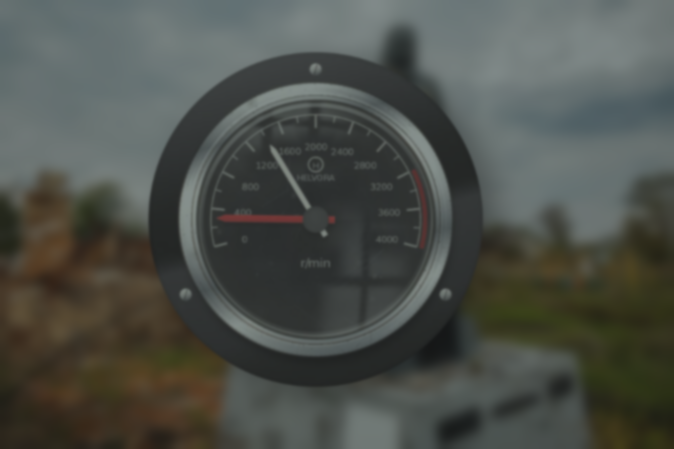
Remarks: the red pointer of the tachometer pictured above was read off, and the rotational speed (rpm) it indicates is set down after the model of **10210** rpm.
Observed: **300** rpm
